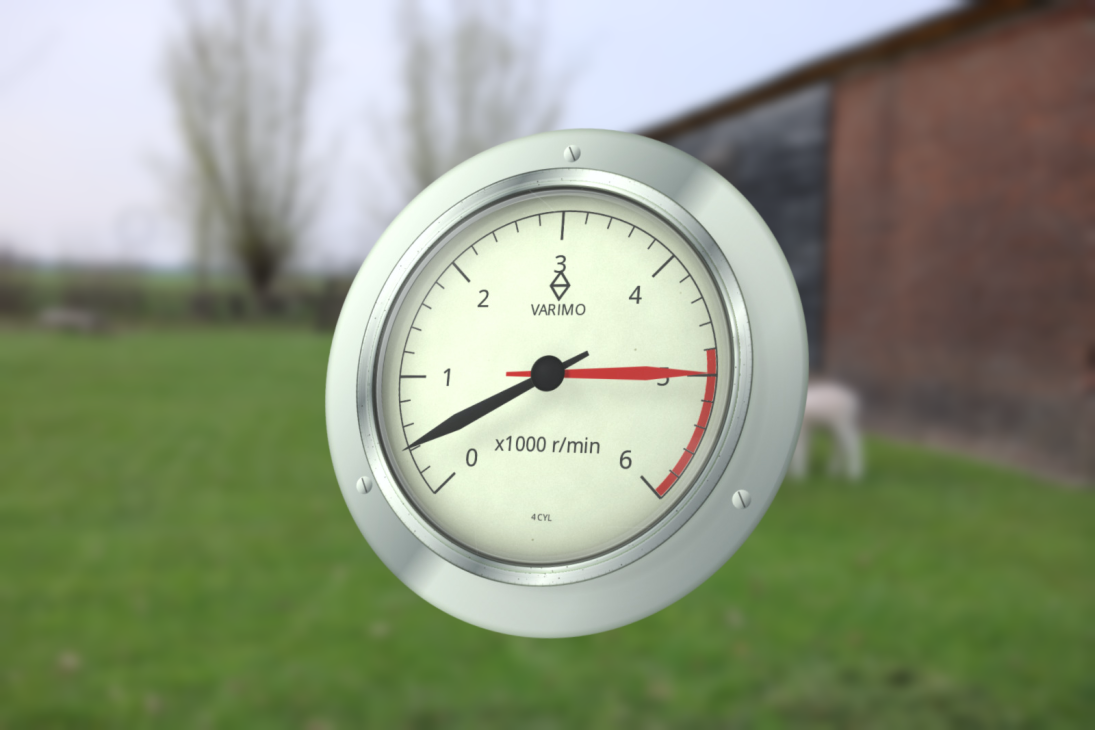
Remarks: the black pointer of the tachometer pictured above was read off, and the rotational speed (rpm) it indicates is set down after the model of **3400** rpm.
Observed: **400** rpm
